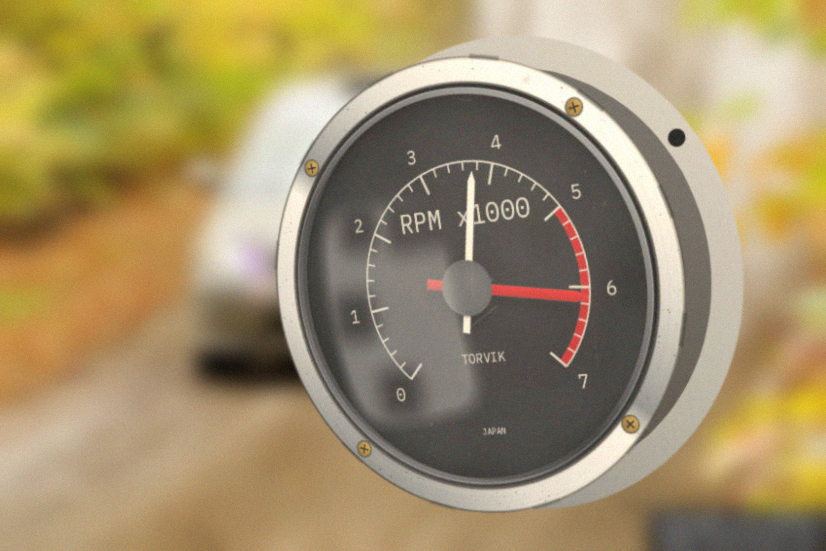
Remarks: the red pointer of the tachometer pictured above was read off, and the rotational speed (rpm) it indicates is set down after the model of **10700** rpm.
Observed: **6100** rpm
